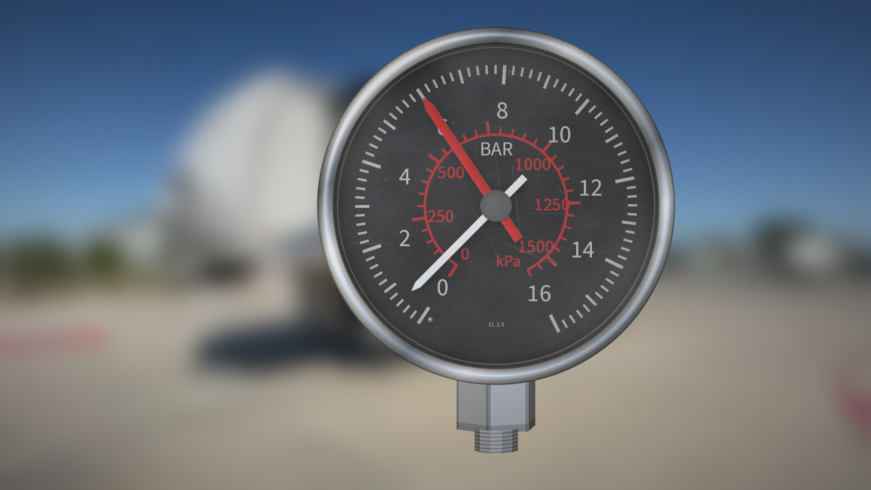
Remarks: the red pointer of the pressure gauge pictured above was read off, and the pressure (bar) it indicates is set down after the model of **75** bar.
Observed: **6** bar
